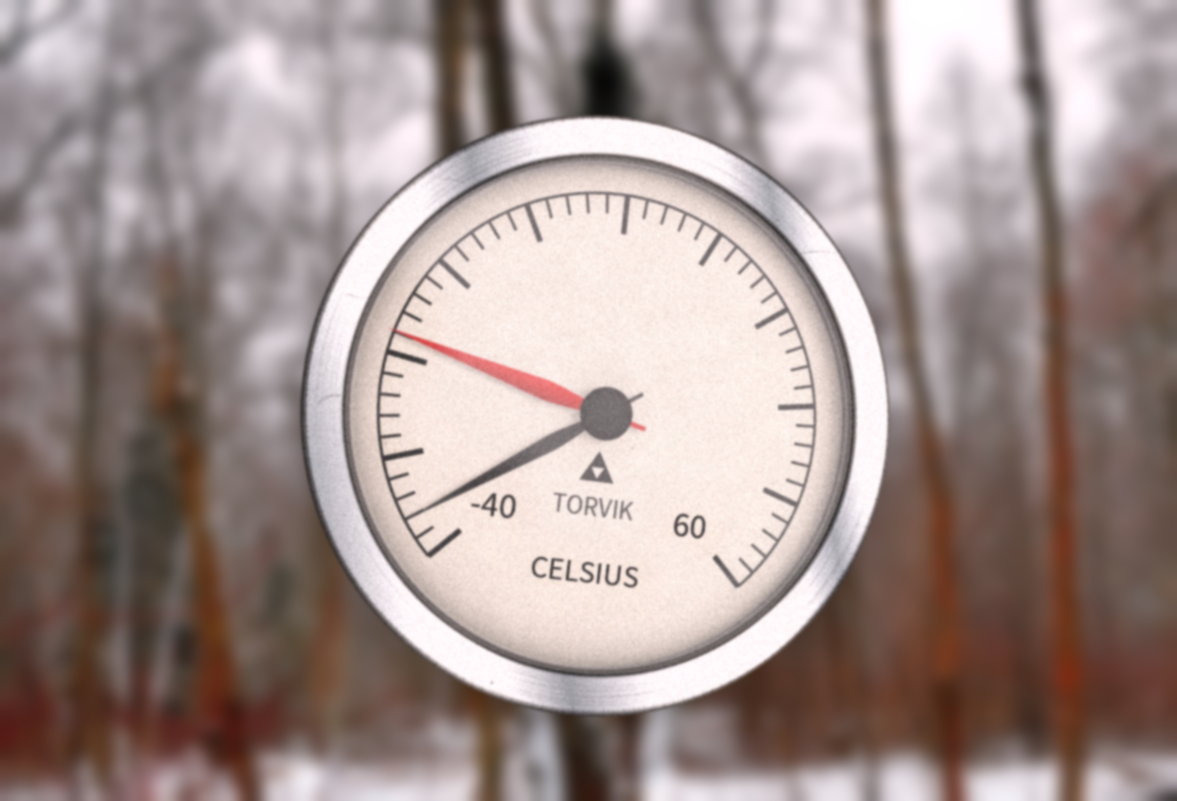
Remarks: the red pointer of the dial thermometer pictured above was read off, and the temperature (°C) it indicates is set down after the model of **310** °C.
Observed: **-18** °C
